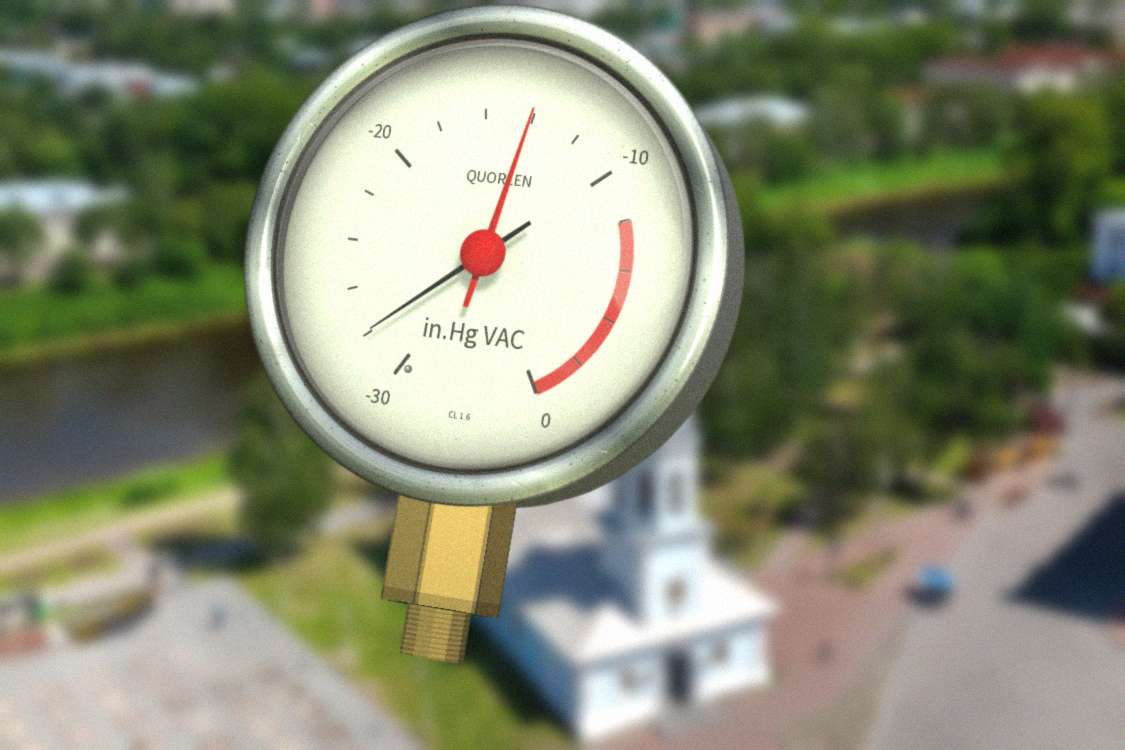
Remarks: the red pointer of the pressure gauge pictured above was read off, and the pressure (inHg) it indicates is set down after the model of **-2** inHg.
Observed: **-14** inHg
